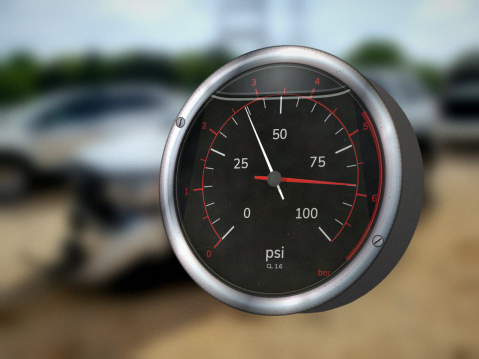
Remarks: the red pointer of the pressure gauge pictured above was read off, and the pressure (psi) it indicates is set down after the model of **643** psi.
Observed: **85** psi
